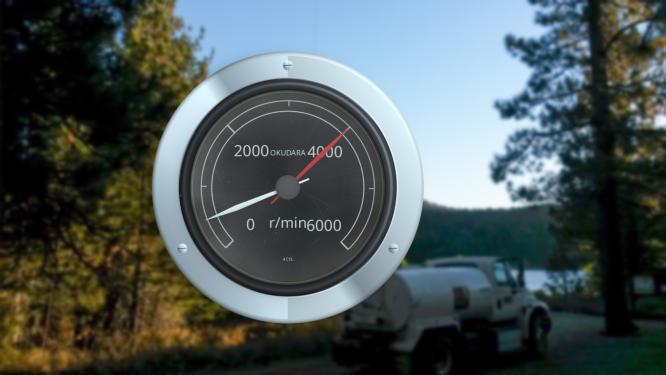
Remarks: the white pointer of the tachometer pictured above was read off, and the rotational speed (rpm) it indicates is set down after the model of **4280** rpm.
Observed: **500** rpm
